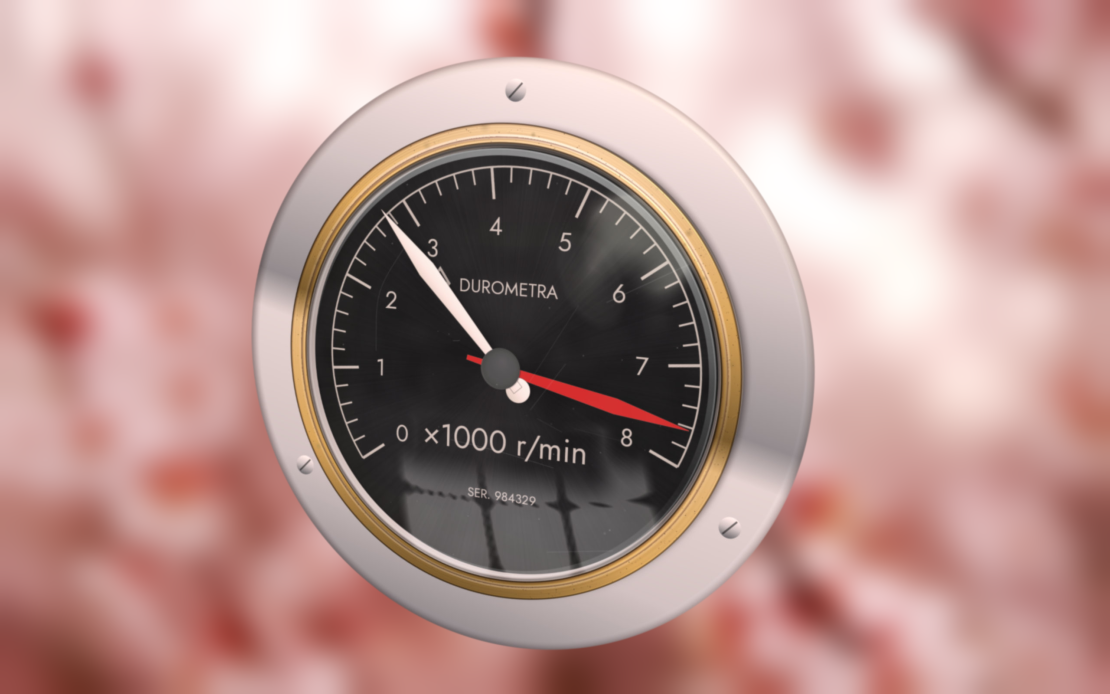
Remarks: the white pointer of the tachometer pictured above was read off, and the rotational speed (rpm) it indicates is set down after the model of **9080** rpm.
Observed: **2800** rpm
